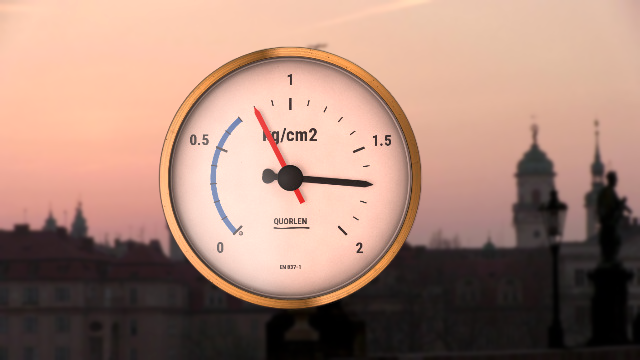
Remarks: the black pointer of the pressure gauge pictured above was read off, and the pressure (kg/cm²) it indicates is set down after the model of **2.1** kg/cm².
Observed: **1.7** kg/cm²
